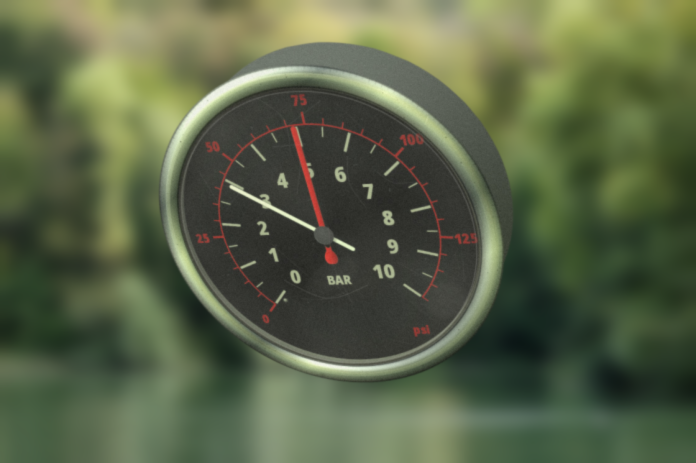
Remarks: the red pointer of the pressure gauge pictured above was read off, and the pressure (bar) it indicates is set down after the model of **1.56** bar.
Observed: **5** bar
